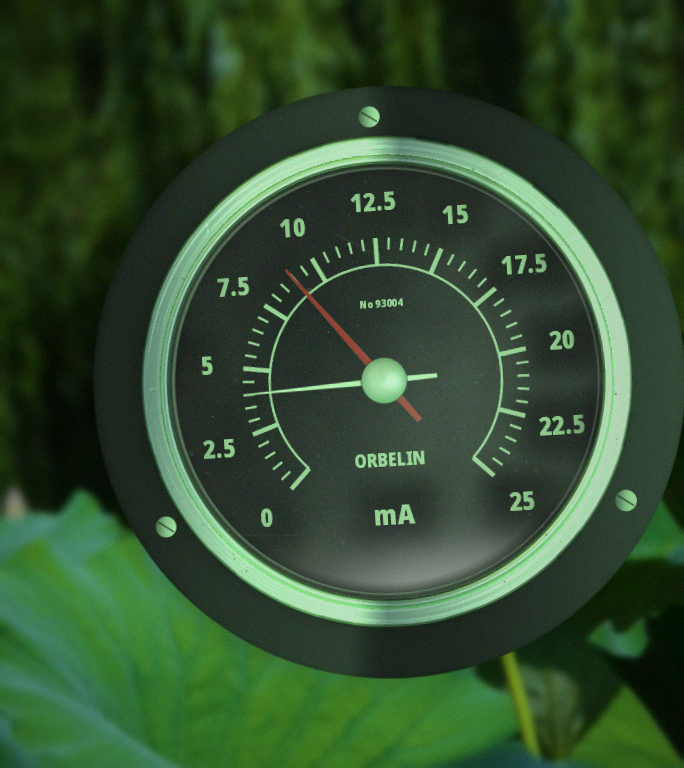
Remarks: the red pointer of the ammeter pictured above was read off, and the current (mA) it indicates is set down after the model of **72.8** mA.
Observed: **9** mA
